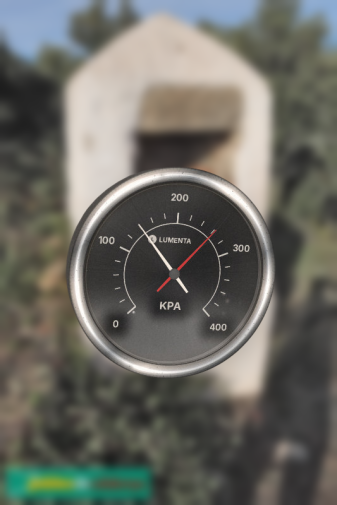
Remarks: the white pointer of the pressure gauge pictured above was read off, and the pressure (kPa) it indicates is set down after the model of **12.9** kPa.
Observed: **140** kPa
